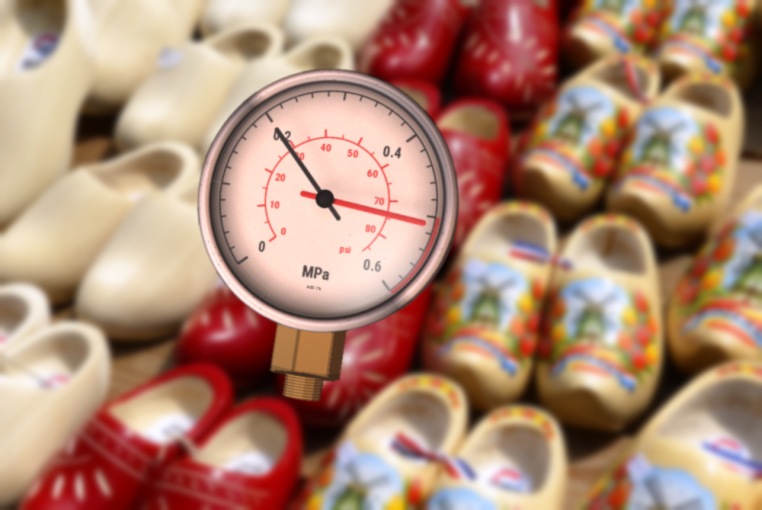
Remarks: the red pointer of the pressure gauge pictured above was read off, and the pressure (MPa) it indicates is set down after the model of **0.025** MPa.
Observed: **0.51** MPa
